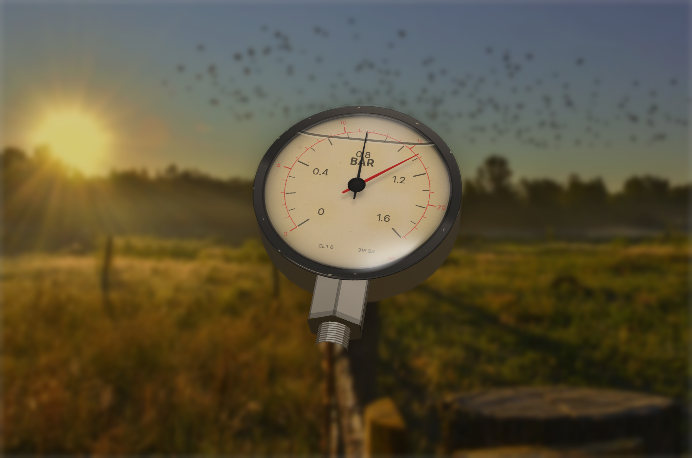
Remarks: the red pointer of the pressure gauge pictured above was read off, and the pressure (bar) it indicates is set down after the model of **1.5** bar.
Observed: **1.1** bar
